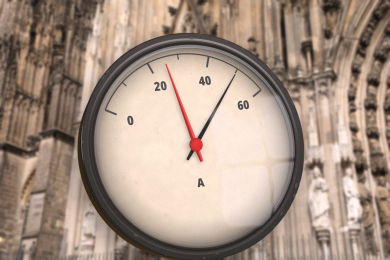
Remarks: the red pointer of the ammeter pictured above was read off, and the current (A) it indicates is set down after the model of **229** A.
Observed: **25** A
